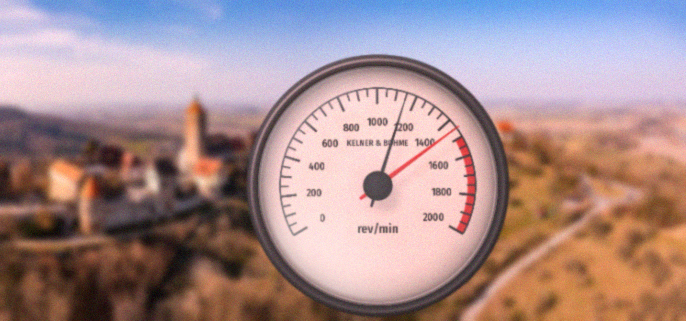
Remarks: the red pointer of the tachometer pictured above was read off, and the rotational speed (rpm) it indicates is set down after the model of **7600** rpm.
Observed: **1450** rpm
